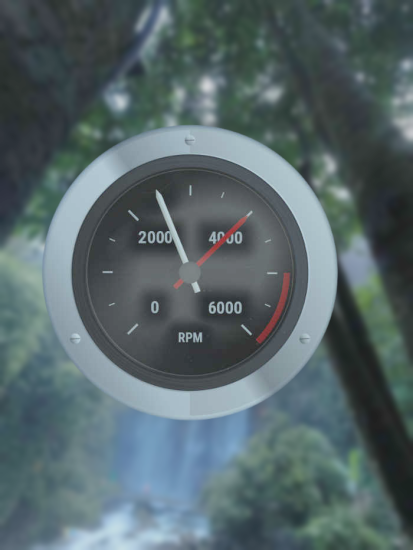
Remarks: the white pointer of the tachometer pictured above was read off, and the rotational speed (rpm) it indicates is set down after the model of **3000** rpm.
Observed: **2500** rpm
